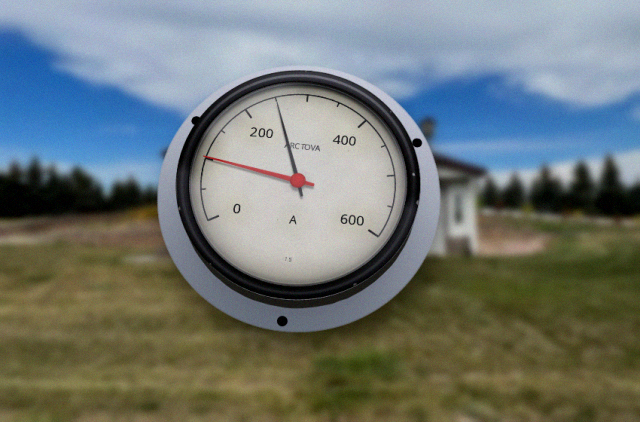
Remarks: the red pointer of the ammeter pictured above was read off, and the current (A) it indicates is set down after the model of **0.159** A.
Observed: **100** A
